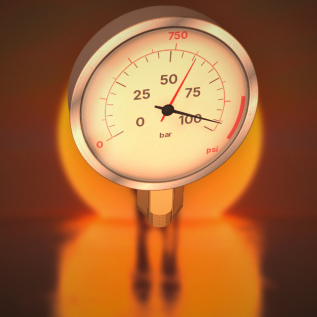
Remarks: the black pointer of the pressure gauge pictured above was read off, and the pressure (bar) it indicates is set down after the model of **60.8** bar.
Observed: **95** bar
